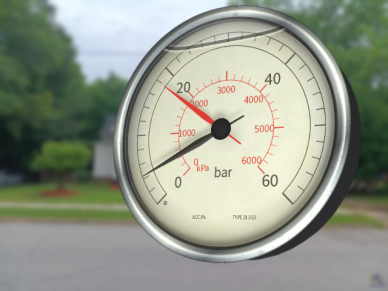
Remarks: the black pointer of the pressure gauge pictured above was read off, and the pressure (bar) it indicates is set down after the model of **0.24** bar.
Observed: **4** bar
